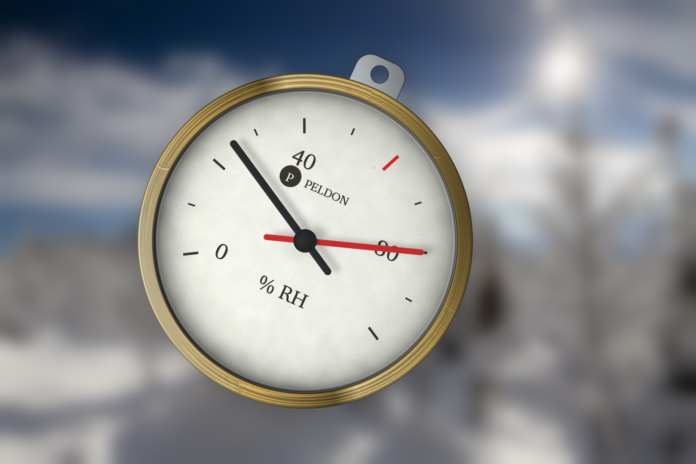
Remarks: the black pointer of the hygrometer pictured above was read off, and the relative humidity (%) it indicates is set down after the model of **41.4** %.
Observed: **25** %
